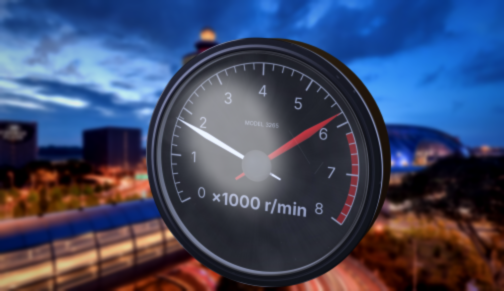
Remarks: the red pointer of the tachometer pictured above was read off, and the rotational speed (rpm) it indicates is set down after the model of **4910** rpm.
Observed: **5800** rpm
